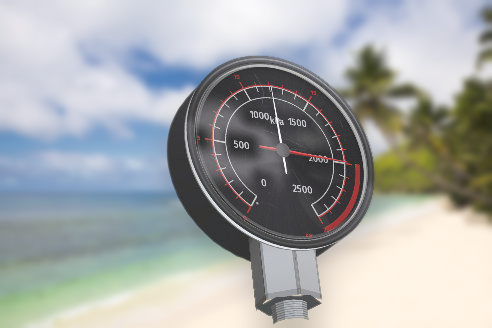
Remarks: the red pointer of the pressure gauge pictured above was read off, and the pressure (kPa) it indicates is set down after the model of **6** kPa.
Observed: **2000** kPa
